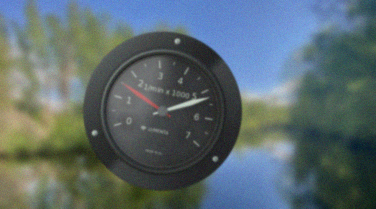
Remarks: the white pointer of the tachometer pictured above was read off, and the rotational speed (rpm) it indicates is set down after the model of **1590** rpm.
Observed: **5250** rpm
